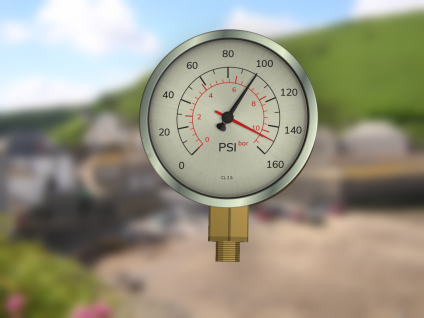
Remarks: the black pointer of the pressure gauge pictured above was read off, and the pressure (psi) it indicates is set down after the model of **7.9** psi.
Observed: **100** psi
